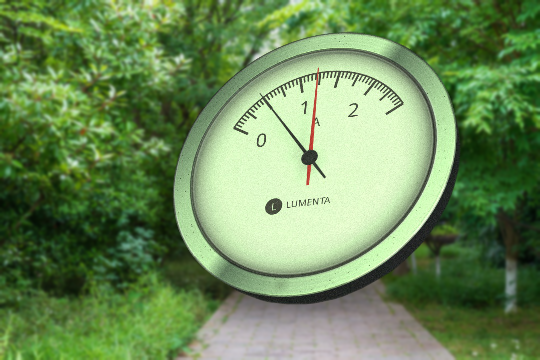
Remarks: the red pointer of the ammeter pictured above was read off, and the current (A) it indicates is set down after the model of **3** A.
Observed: **1.25** A
